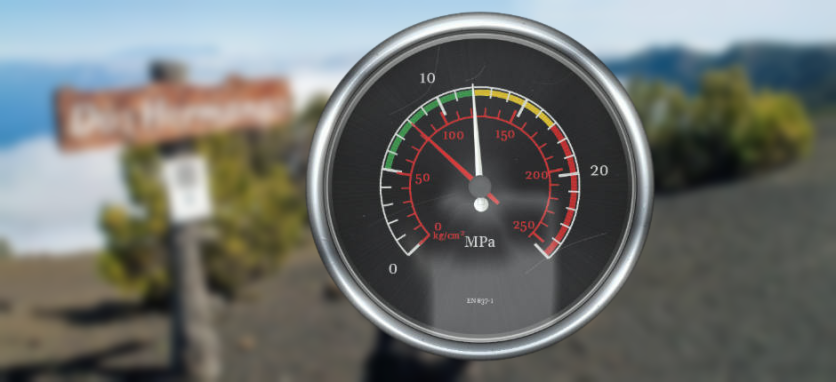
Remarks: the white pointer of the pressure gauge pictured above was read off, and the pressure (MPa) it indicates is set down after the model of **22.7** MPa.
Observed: **12** MPa
